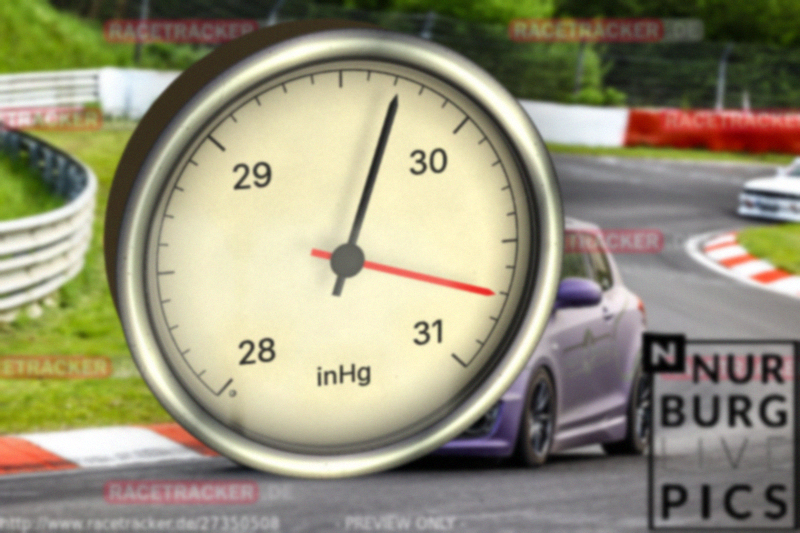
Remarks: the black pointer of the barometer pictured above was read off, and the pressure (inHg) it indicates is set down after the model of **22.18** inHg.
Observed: **29.7** inHg
